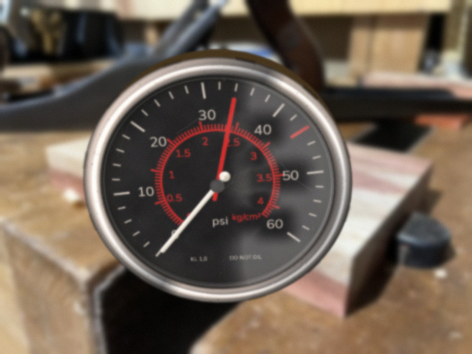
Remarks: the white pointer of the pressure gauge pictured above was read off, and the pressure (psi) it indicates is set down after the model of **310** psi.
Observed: **0** psi
